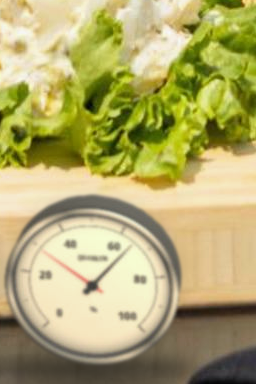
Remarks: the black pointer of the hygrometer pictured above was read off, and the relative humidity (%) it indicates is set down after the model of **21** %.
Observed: **65** %
